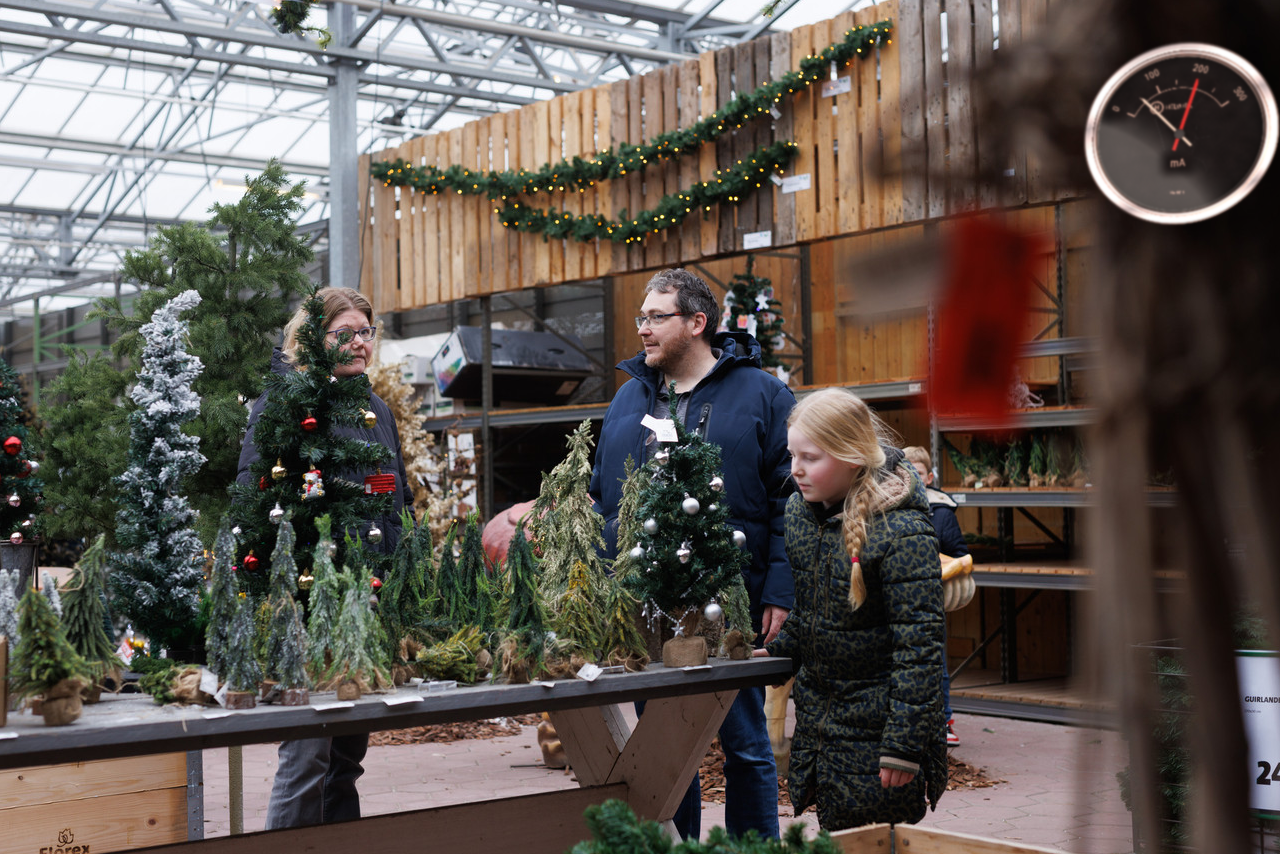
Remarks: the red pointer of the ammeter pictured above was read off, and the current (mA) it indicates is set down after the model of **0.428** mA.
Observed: **200** mA
